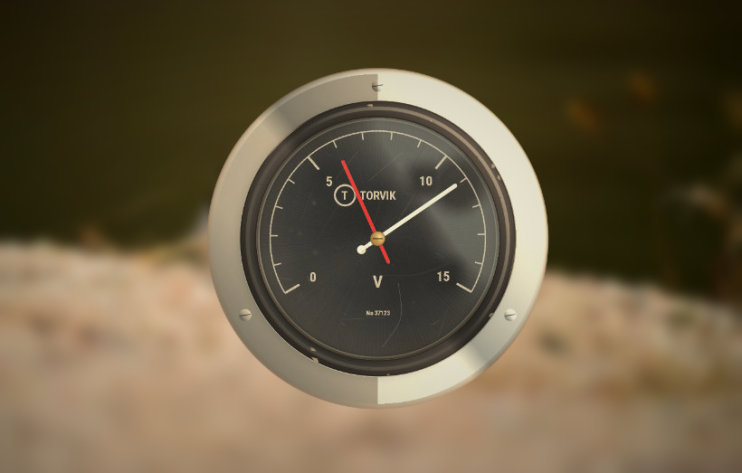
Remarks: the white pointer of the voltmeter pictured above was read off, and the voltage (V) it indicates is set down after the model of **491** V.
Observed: **11** V
